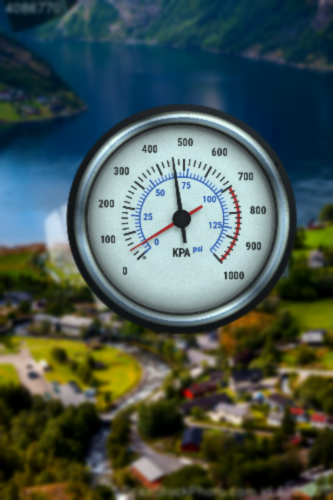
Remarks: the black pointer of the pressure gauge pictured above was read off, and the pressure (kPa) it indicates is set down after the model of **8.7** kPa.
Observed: **460** kPa
